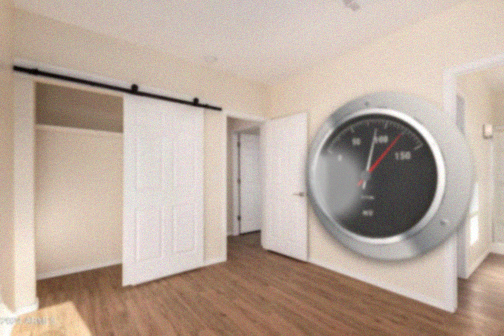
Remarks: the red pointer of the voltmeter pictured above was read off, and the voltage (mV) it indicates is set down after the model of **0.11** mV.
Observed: **125** mV
